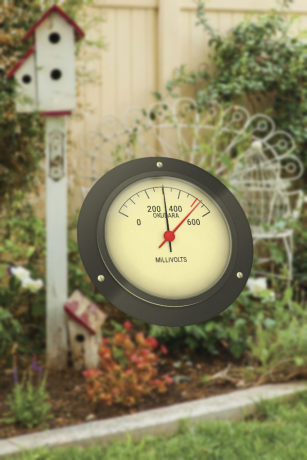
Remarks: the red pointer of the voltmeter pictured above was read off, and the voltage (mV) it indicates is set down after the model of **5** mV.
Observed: **525** mV
